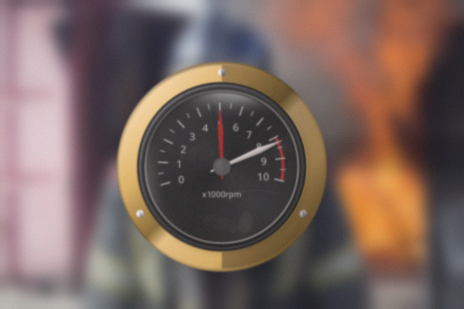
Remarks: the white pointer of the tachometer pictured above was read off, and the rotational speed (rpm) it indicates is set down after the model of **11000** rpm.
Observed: **8250** rpm
